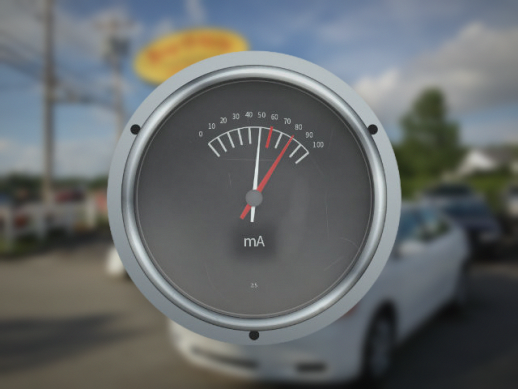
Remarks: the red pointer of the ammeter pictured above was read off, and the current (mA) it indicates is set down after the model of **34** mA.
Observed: **80** mA
